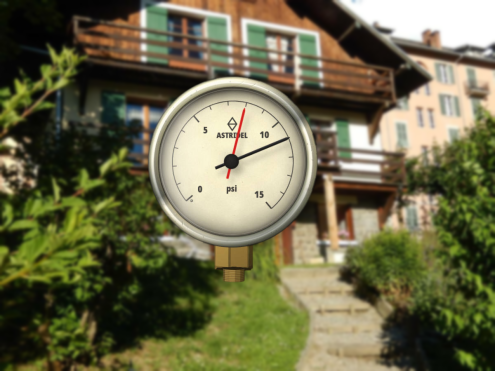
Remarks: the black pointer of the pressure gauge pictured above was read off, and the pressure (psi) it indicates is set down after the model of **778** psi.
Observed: **11** psi
